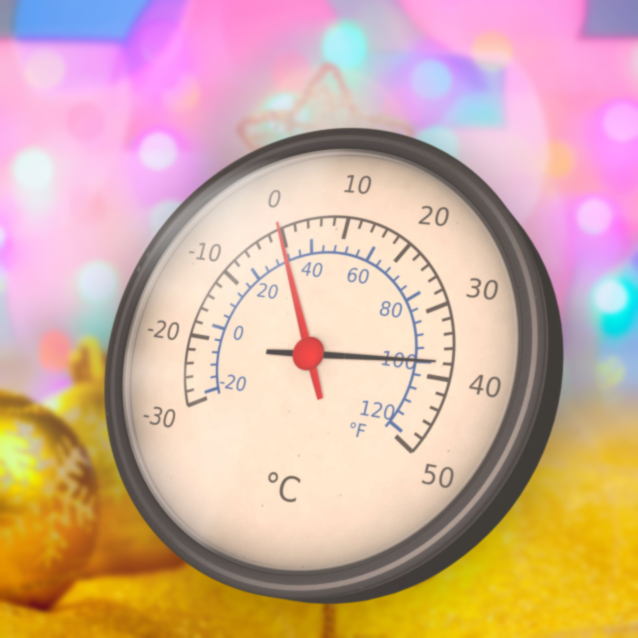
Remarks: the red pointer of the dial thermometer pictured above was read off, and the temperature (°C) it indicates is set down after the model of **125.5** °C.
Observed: **0** °C
